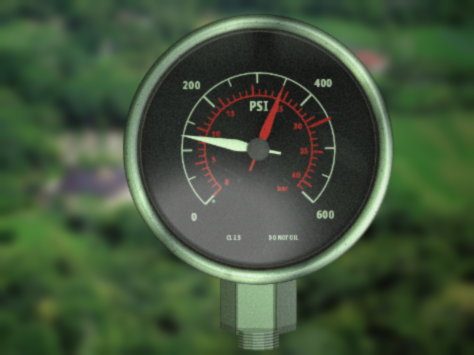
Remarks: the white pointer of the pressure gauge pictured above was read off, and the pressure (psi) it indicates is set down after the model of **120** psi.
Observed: **125** psi
